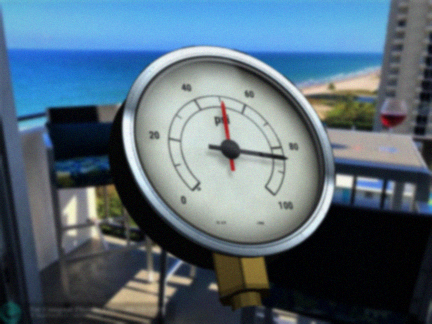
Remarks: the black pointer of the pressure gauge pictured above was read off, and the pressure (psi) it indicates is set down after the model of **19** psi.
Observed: **85** psi
